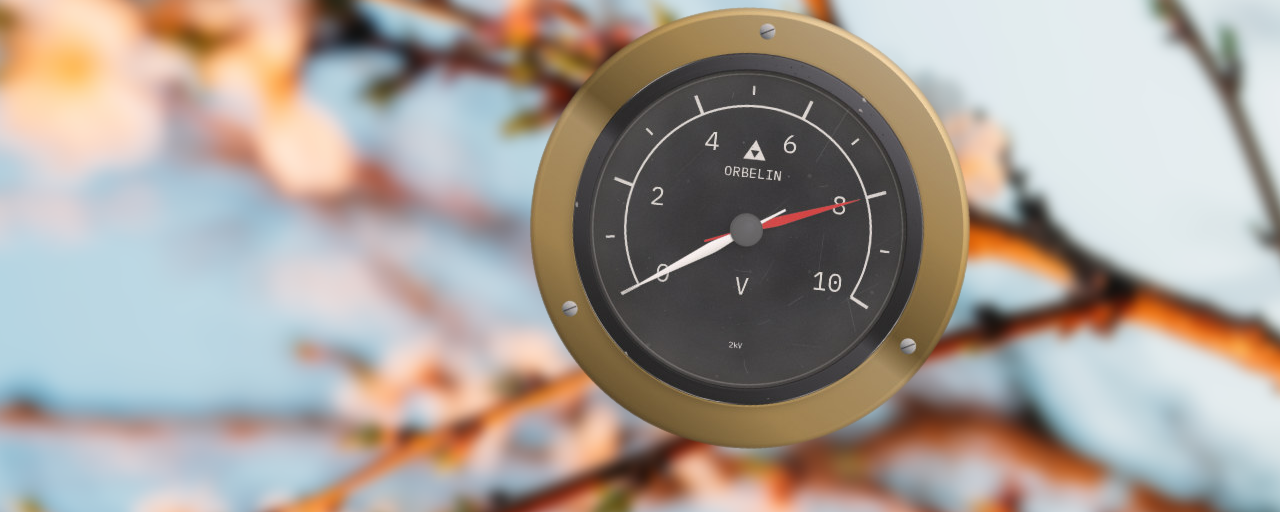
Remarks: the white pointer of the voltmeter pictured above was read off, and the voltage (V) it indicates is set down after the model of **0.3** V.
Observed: **0** V
